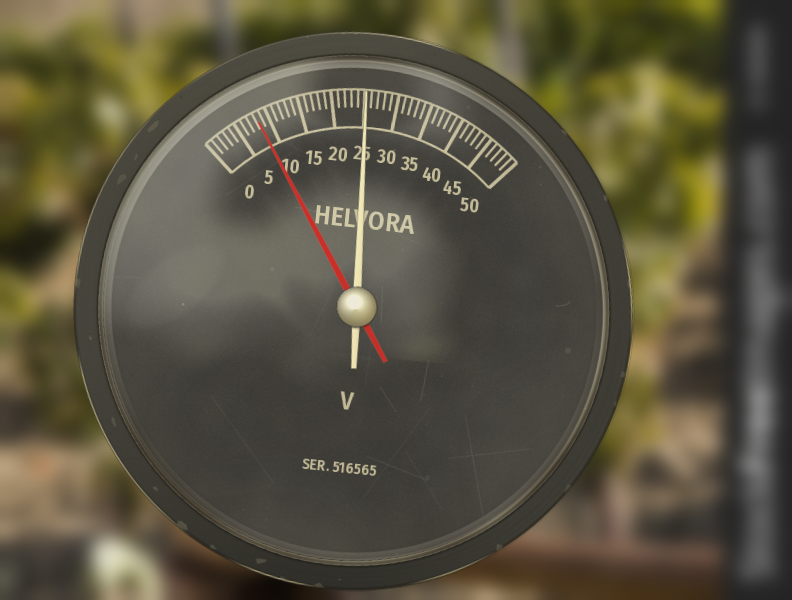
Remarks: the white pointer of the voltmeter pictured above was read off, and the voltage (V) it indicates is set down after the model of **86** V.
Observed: **25** V
